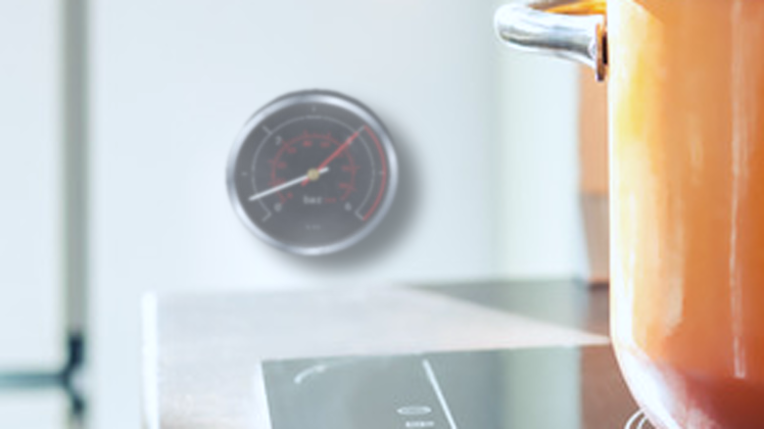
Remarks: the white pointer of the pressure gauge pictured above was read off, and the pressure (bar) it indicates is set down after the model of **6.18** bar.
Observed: **0.5** bar
